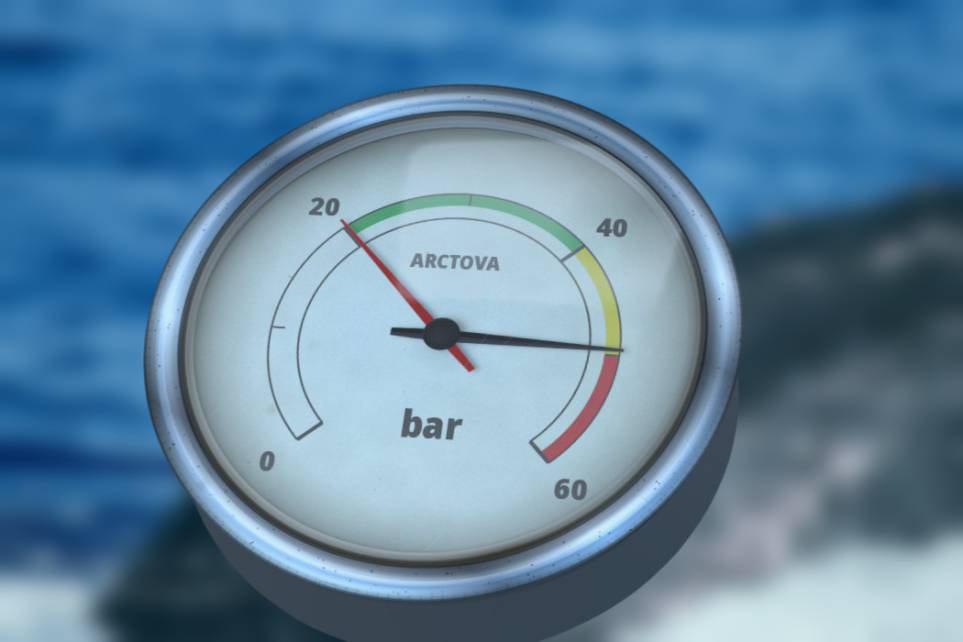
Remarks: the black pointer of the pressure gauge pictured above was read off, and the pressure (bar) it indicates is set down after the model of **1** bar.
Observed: **50** bar
